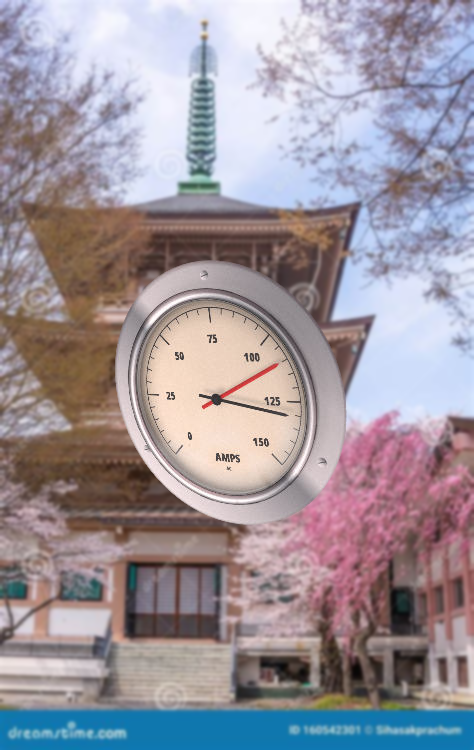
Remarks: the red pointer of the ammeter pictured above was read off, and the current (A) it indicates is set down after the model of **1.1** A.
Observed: **110** A
